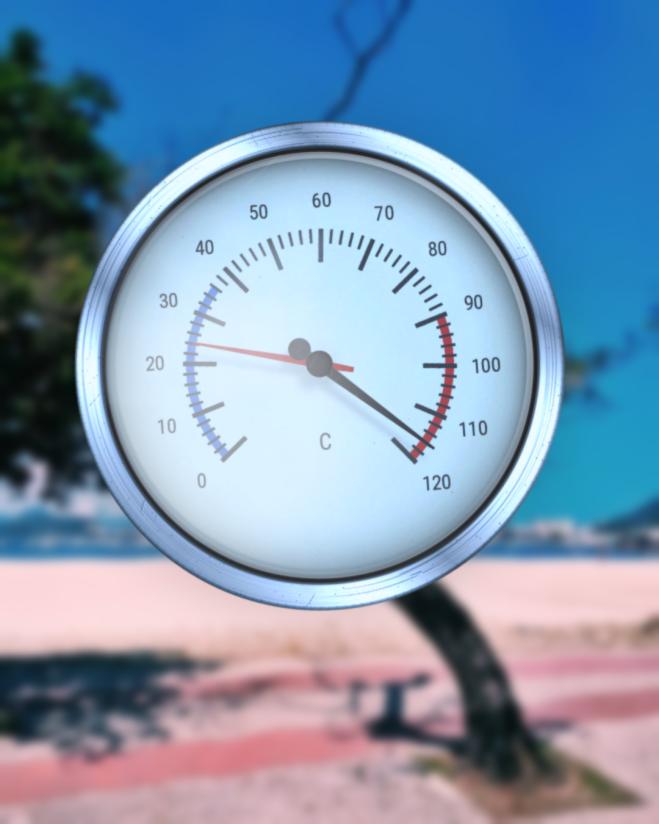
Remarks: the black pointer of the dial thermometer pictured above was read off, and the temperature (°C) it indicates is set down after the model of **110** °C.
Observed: **116** °C
